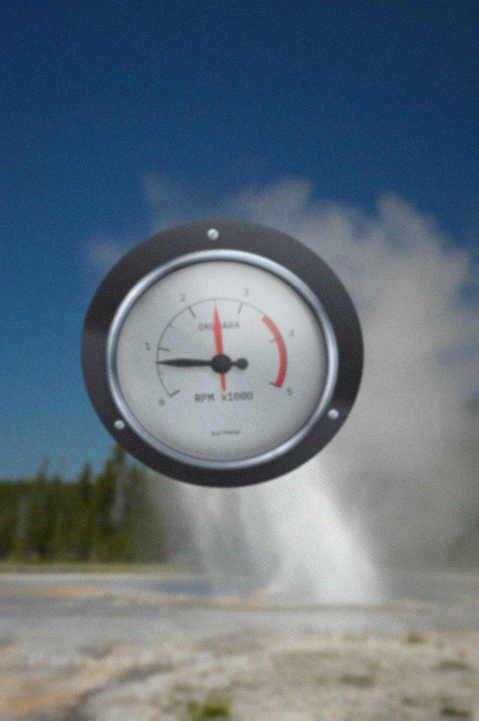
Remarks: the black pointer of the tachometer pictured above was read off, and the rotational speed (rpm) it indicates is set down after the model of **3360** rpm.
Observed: **750** rpm
